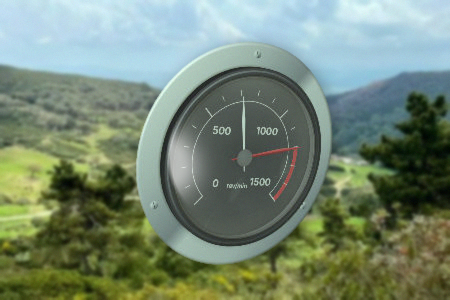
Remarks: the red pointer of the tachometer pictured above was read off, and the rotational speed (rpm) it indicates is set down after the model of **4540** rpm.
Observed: **1200** rpm
